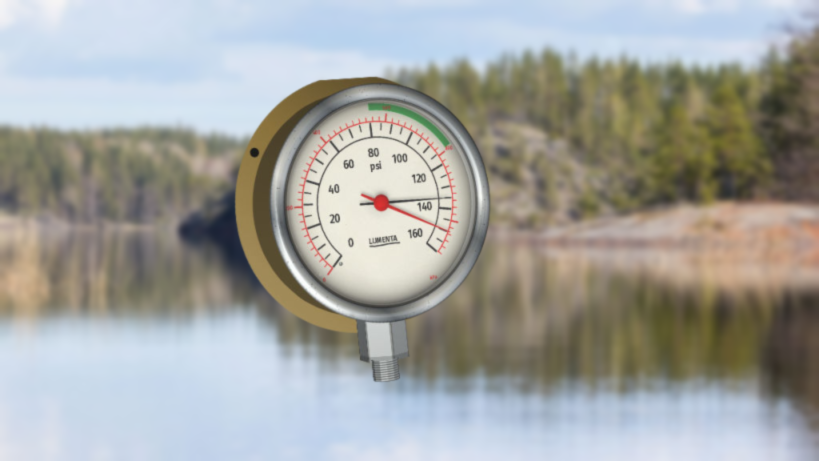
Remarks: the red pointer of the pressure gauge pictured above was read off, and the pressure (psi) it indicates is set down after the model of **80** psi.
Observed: **150** psi
